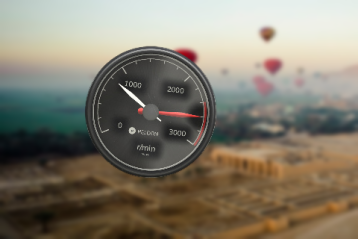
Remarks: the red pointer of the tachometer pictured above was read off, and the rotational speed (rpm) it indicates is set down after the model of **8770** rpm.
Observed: **2600** rpm
